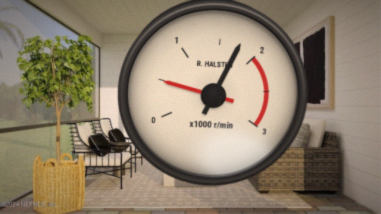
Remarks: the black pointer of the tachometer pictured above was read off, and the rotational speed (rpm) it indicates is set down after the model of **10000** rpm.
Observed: **1750** rpm
